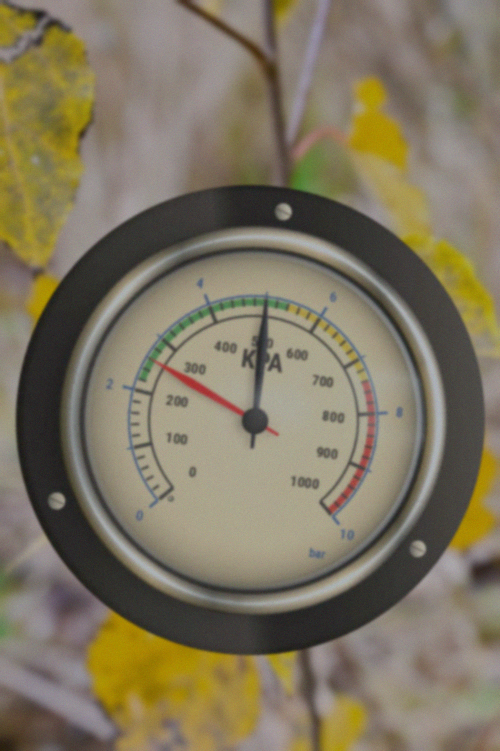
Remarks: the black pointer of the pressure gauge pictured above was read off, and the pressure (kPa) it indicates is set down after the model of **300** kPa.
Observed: **500** kPa
